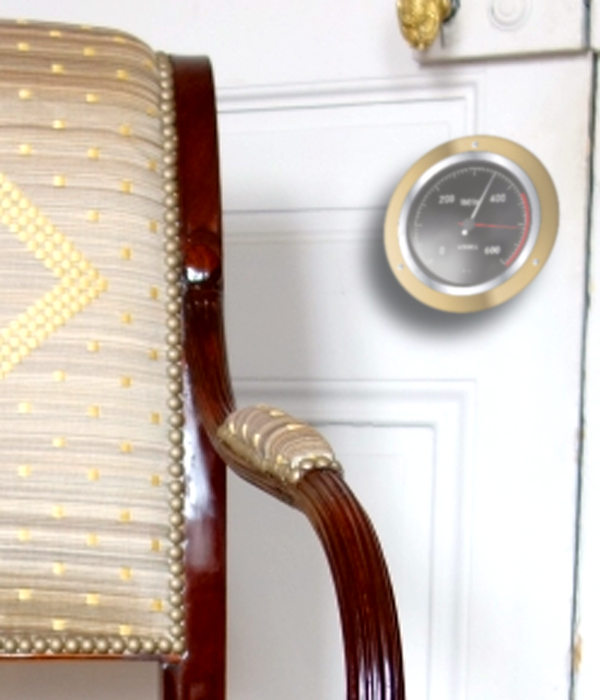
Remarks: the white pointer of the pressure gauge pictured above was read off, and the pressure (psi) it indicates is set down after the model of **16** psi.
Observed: **350** psi
